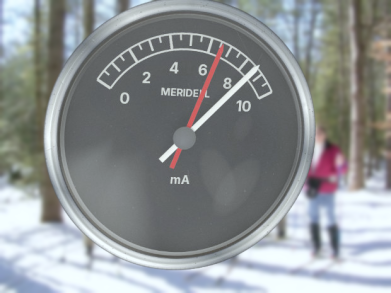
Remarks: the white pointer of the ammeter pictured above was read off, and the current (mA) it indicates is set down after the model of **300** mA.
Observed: **8.5** mA
